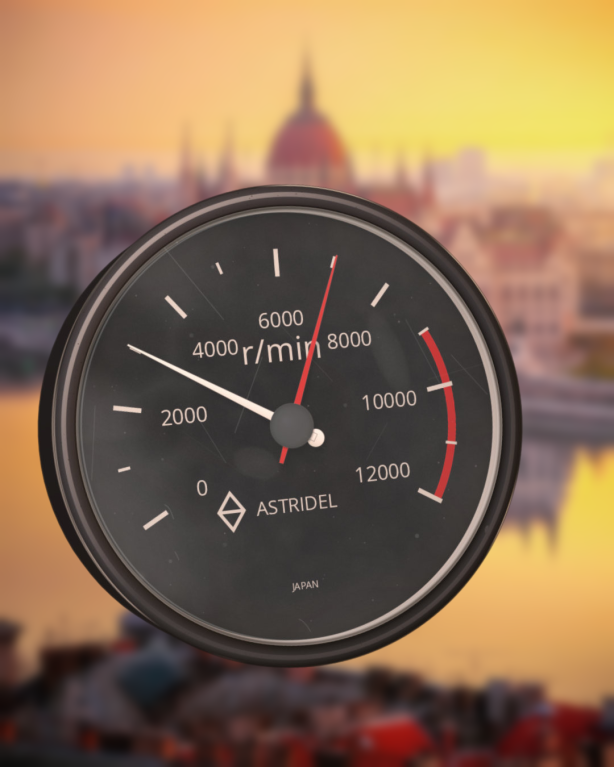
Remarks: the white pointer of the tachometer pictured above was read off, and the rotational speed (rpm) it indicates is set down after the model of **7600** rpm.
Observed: **3000** rpm
